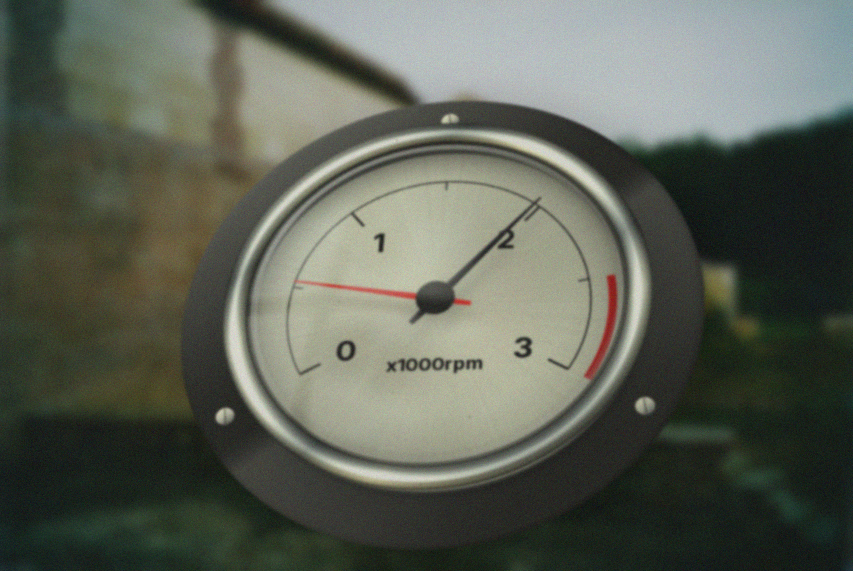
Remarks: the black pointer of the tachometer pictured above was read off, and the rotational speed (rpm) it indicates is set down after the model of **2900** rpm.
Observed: **2000** rpm
